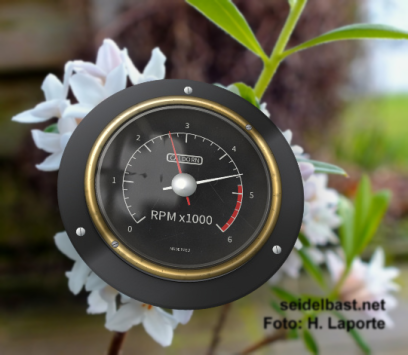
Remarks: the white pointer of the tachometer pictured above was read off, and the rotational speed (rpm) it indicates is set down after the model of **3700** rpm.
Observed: **4600** rpm
